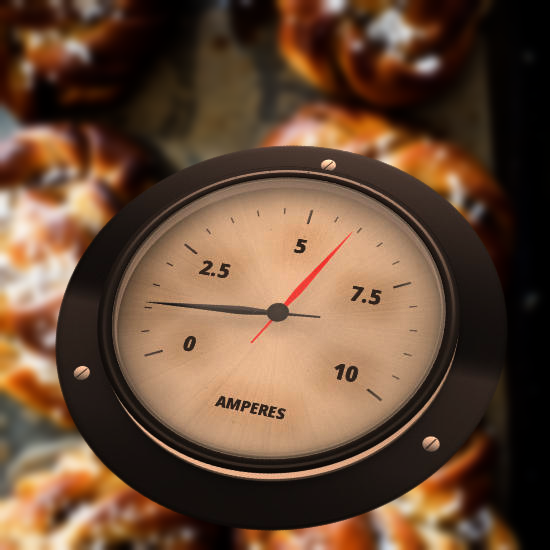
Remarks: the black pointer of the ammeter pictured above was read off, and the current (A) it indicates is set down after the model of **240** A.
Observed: **1** A
